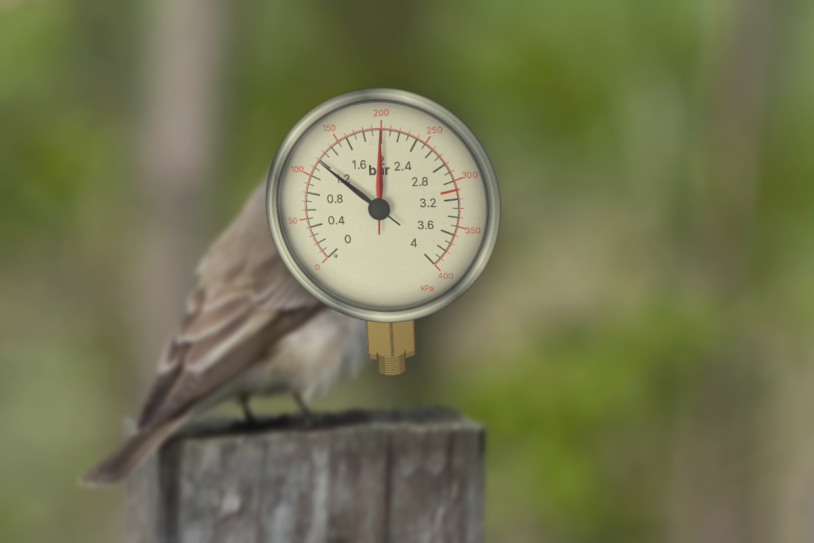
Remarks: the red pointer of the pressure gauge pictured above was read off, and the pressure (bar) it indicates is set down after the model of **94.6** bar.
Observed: **2** bar
